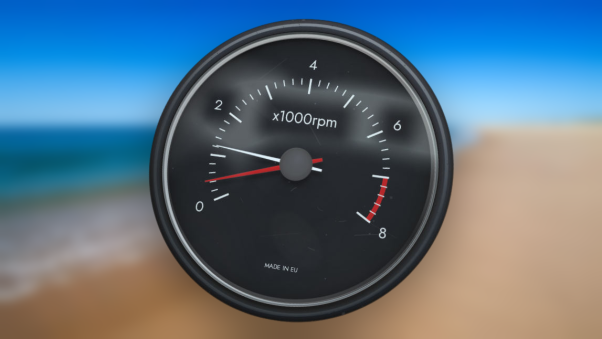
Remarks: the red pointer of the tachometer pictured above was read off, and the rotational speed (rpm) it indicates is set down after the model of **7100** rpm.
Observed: **400** rpm
